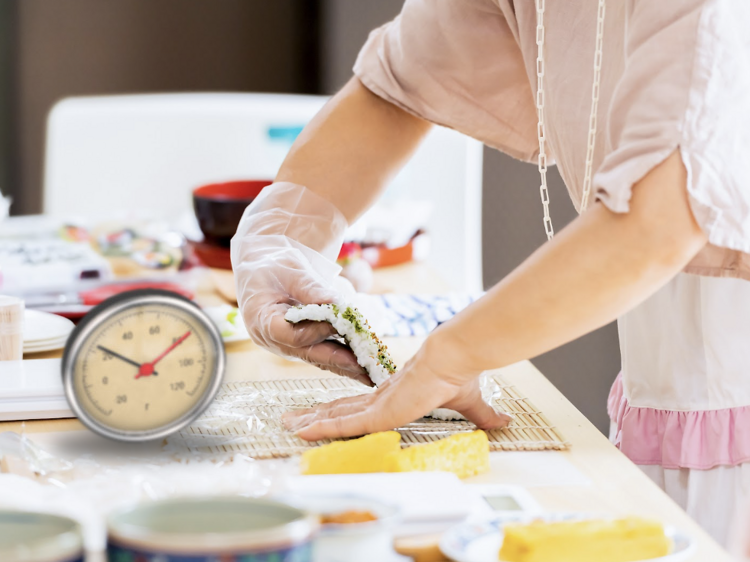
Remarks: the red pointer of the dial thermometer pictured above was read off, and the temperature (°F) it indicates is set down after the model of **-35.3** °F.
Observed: **80** °F
